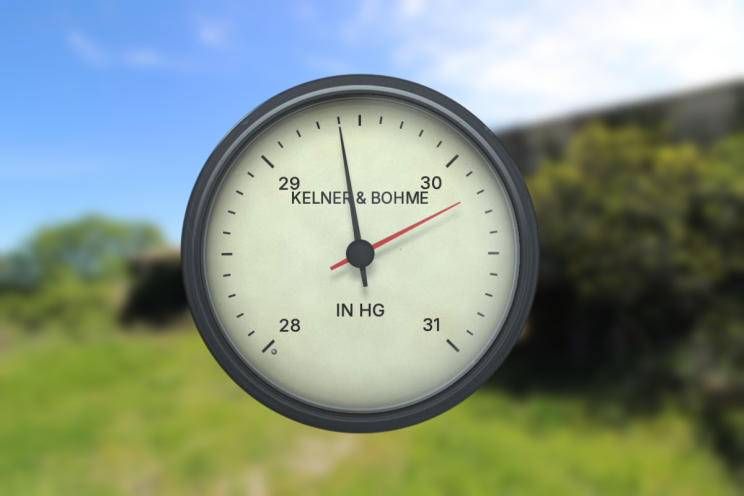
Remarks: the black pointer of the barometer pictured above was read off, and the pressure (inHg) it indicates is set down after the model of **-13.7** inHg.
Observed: **29.4** inHg
